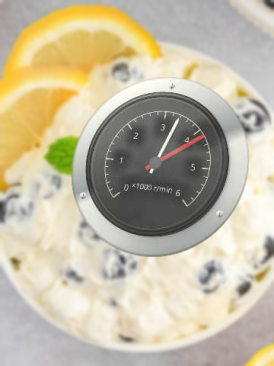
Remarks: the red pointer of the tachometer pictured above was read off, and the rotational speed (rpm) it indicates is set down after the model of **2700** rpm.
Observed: **4200** rpm
